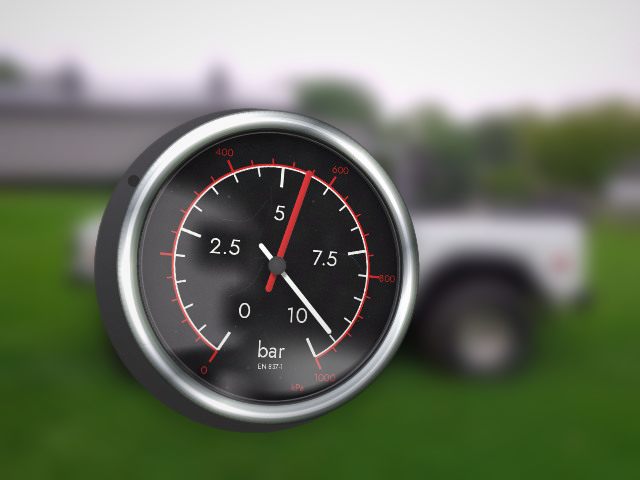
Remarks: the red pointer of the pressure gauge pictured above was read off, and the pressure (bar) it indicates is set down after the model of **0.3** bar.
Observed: **5.5** bar
